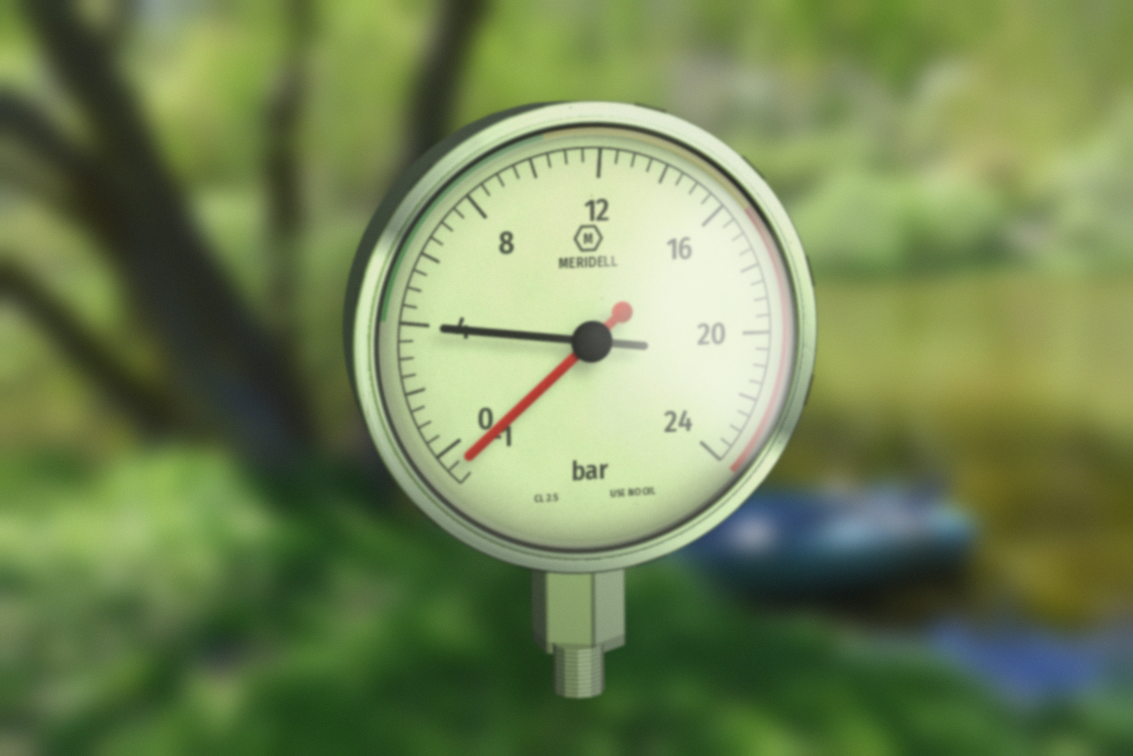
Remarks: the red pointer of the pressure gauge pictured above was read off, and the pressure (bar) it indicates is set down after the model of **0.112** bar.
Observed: **-0.5** bar
